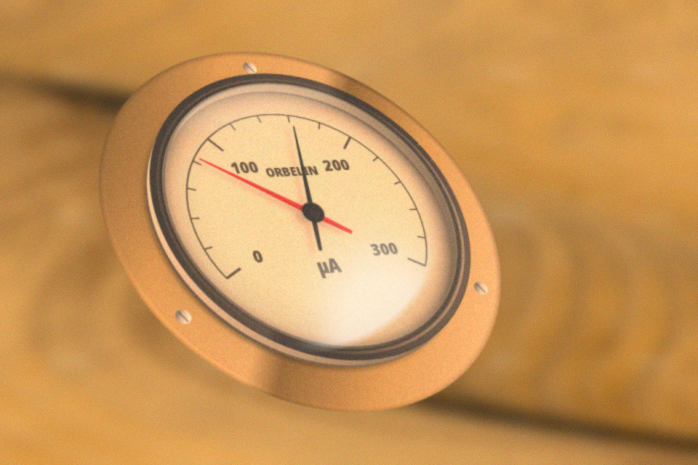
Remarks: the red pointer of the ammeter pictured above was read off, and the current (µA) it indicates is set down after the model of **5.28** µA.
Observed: **80** µA
